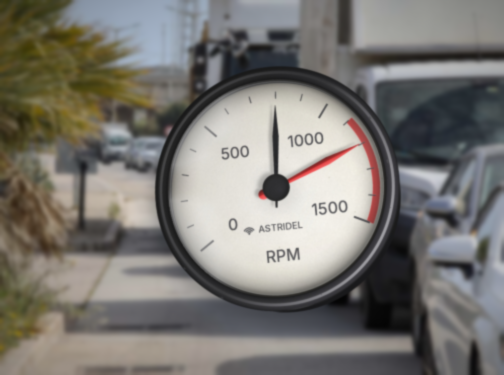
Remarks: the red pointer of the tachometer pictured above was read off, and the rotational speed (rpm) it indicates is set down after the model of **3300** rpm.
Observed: **1200** rpm
